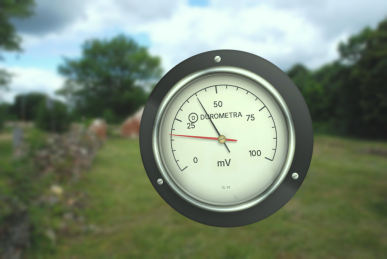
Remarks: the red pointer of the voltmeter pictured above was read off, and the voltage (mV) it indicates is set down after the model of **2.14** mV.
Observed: **17.5** mV
